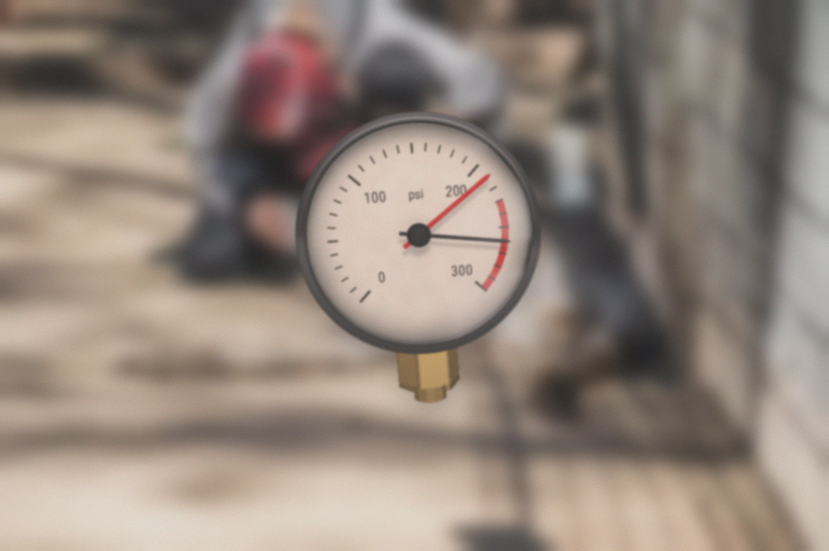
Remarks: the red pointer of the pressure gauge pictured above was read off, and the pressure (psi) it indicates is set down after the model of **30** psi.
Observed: **210** psi
